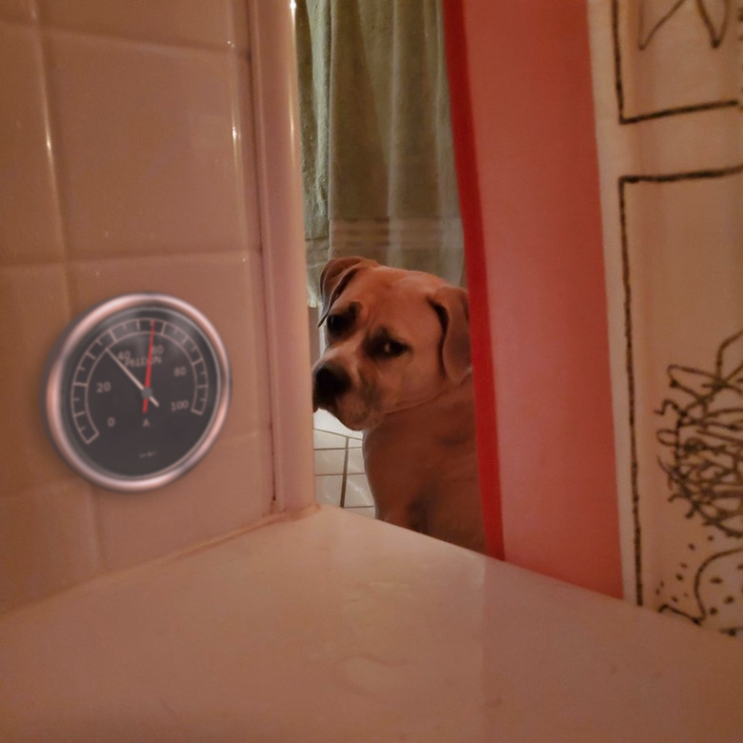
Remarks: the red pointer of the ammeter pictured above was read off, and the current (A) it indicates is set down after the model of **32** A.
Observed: **55** A
